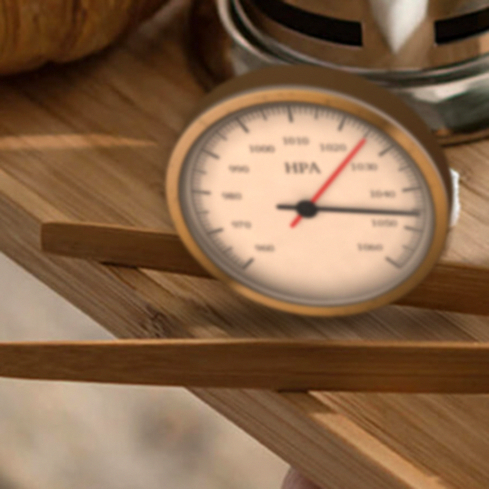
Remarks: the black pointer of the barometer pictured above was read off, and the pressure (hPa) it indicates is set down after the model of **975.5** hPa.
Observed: **1045** hPa
